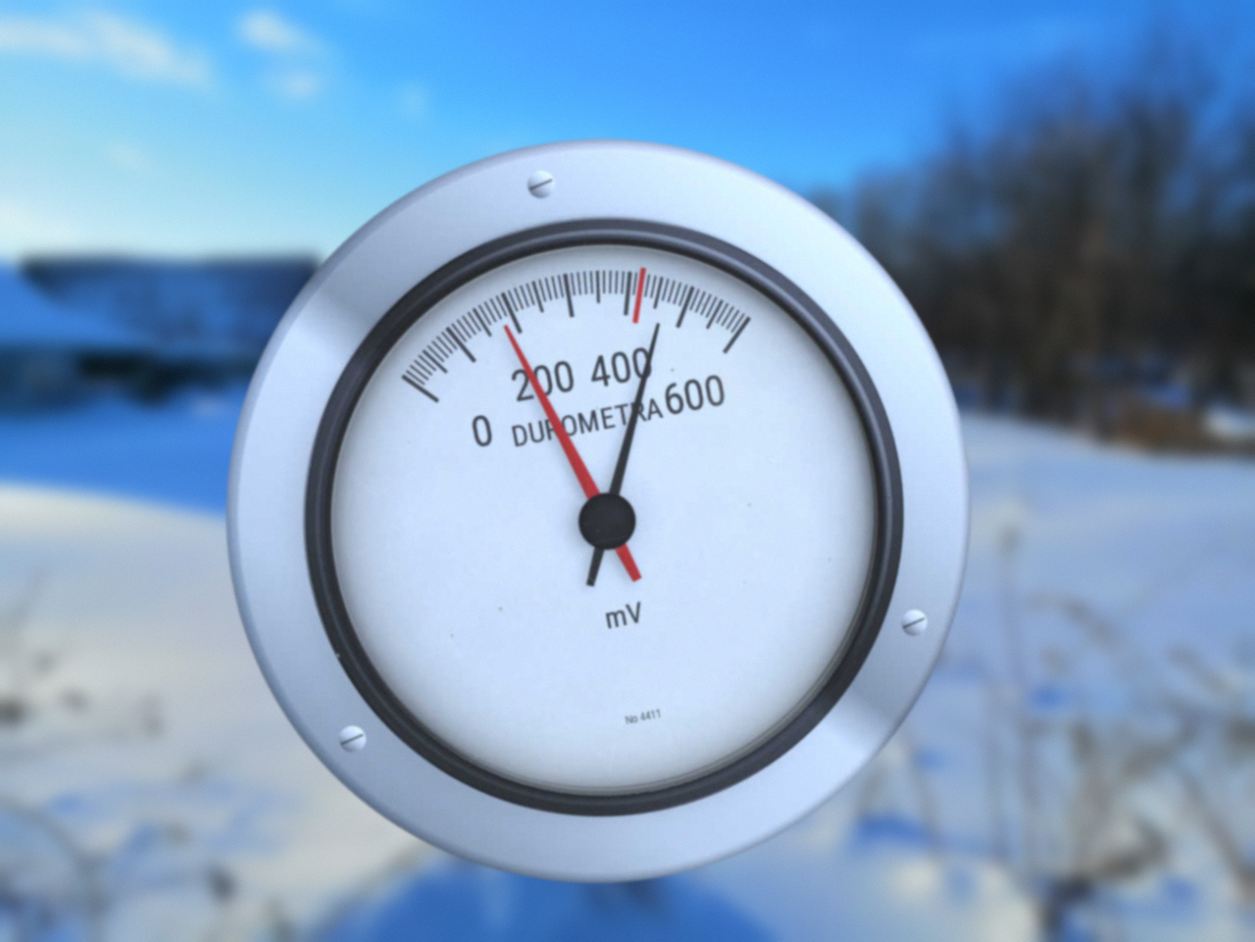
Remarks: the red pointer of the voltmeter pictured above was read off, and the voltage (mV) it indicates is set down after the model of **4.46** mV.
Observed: **180** mV
